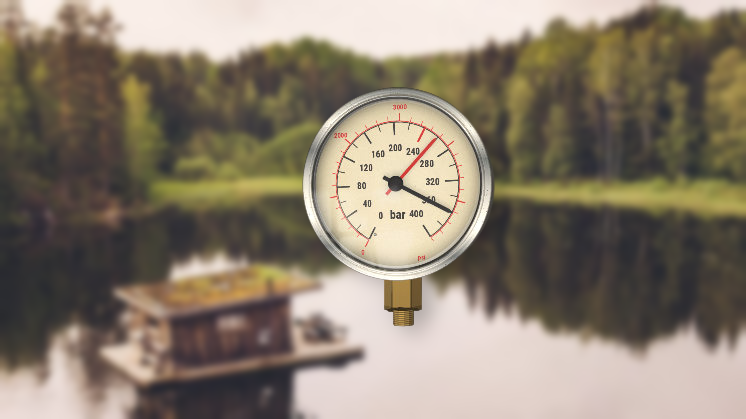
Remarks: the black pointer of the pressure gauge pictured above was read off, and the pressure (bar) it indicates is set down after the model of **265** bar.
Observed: **360** bar
